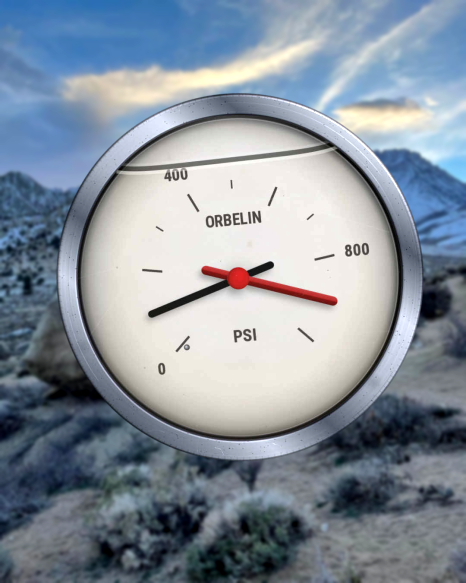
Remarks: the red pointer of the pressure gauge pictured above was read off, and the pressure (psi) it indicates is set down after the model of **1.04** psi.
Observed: **900** psi
